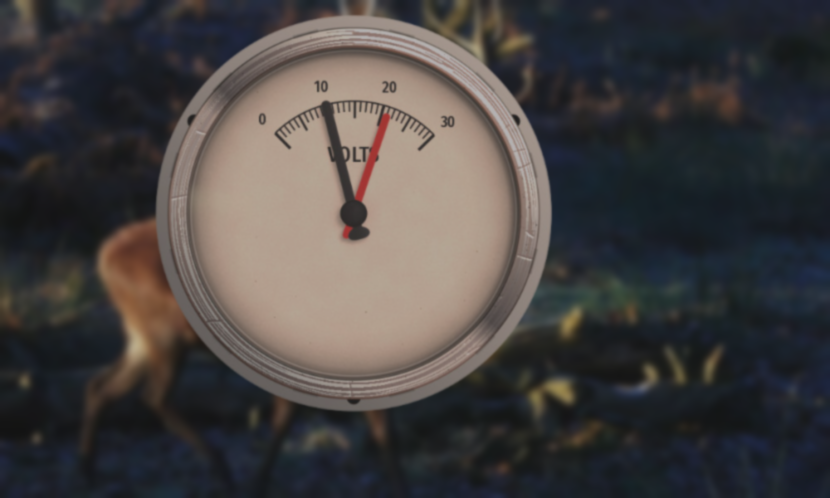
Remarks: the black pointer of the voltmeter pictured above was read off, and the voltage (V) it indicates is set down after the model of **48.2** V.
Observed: **10** V
